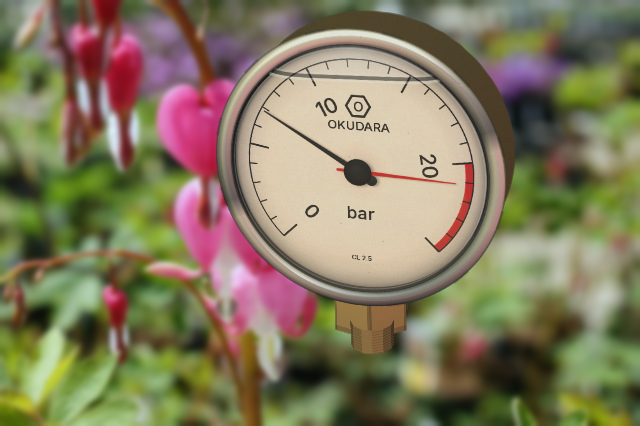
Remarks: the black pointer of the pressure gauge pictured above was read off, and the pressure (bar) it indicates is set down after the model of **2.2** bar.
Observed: **7** bar
